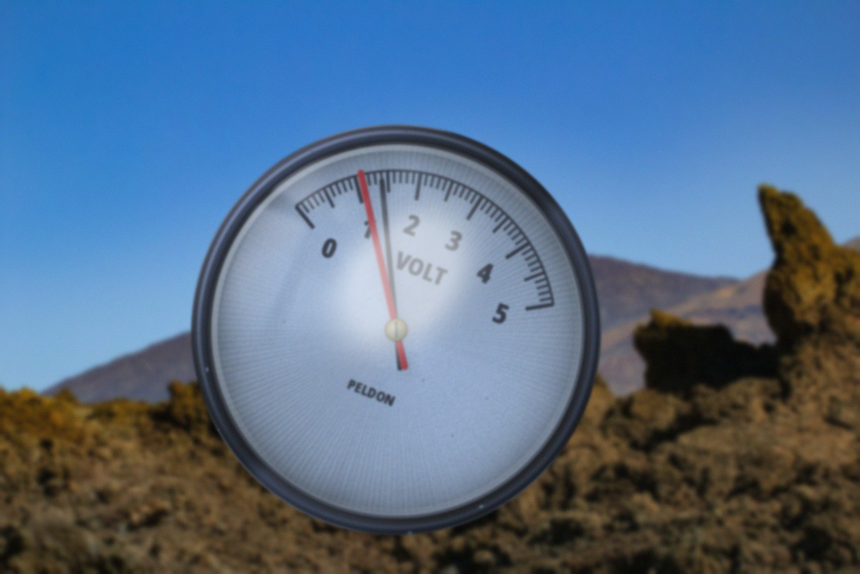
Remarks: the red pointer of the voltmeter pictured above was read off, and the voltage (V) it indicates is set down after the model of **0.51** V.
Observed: **1.1** V
